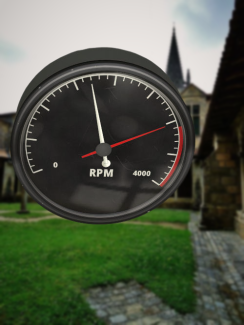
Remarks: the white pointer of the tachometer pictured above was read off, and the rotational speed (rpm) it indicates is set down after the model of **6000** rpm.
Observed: **1700** rpm
